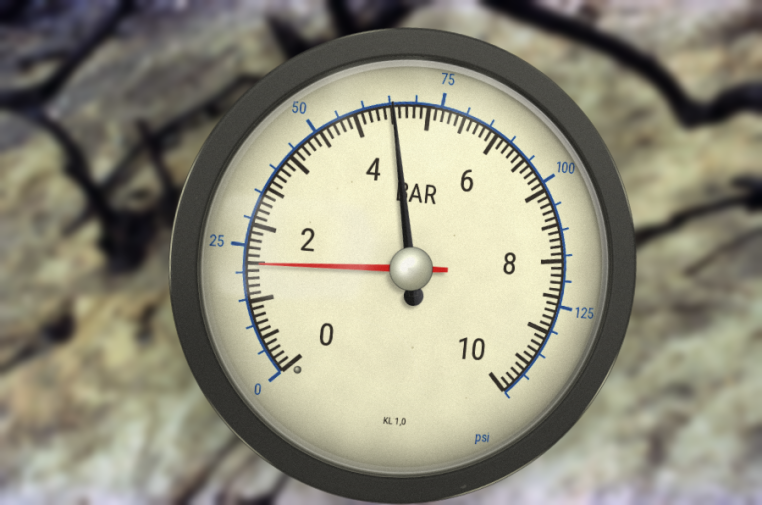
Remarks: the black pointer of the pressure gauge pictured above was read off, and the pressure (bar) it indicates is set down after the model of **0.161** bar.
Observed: **4.5** bar
